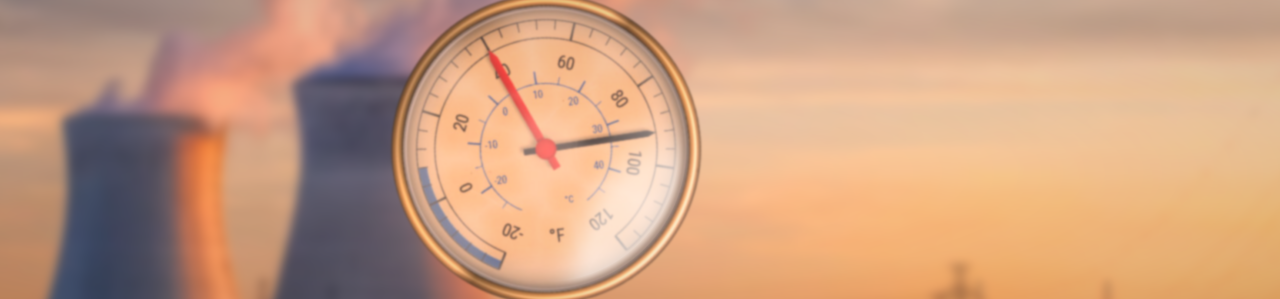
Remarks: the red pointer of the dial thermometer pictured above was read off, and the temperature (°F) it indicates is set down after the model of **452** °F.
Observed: **40** °F
